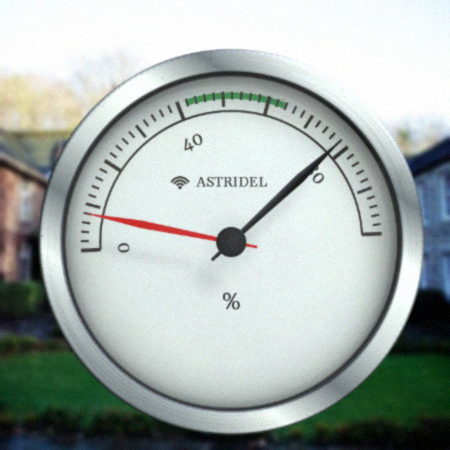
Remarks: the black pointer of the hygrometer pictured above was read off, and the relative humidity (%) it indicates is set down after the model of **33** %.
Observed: **78** %
